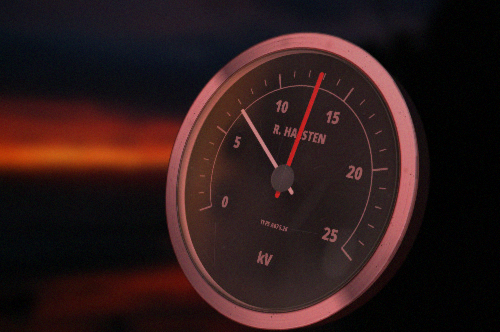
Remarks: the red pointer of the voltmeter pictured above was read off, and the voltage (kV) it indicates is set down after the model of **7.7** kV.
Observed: **13** kV
